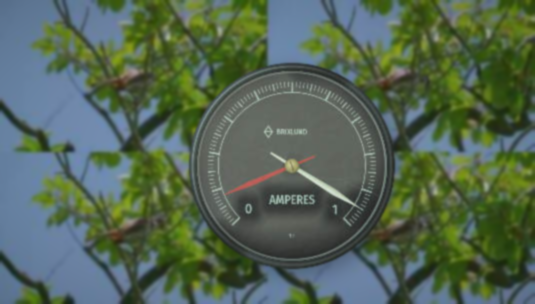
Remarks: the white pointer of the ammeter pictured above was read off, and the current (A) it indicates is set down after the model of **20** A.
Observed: **0.95** A
